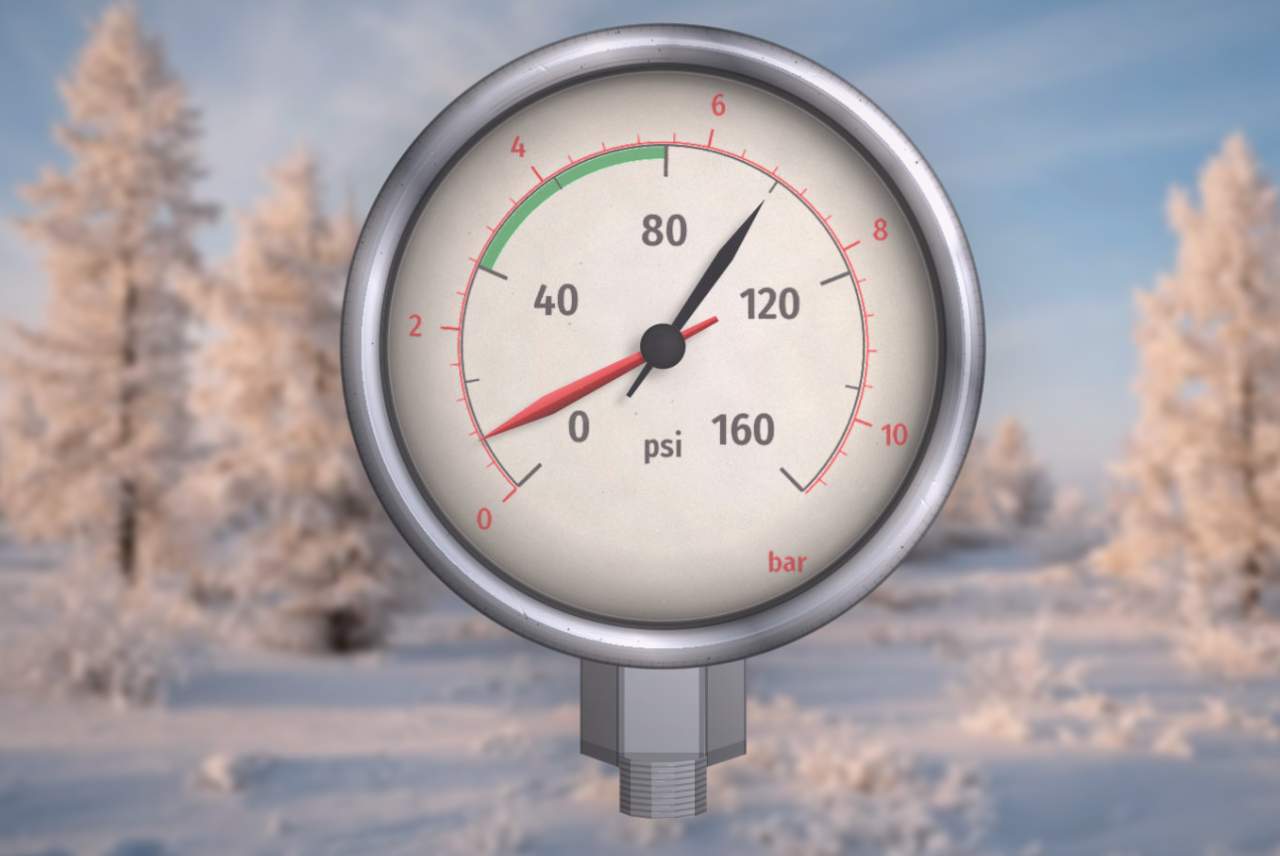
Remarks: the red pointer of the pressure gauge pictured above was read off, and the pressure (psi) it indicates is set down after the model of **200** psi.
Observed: **10** psi
